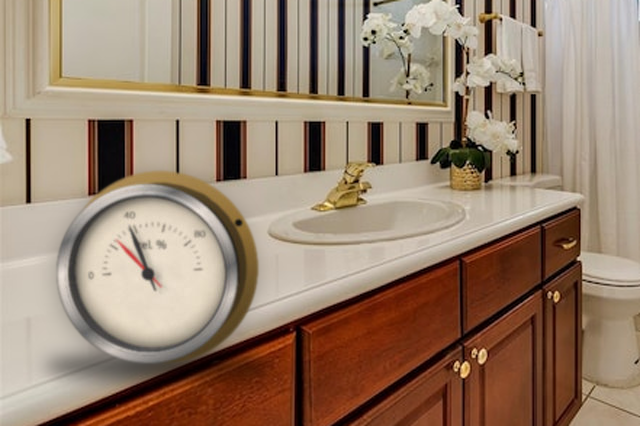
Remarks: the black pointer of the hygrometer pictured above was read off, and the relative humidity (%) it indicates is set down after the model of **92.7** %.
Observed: **40** %
